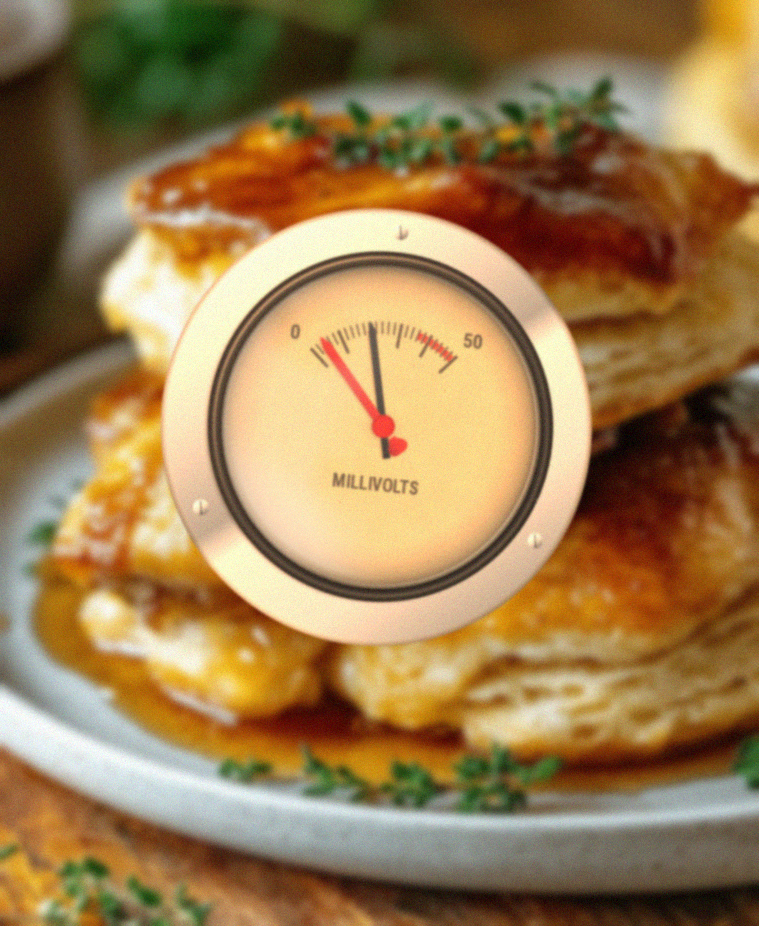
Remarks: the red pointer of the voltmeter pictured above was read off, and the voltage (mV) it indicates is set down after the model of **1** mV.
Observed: **4** mV
